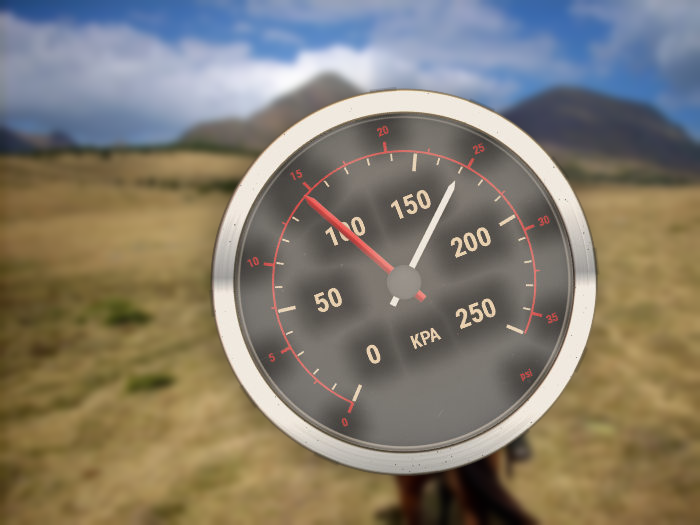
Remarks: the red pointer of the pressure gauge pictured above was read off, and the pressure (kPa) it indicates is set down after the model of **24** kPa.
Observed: **100** kPa
